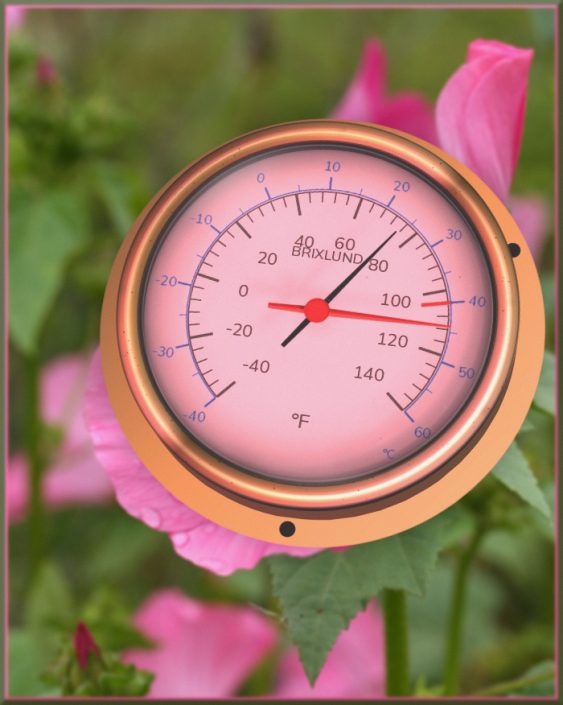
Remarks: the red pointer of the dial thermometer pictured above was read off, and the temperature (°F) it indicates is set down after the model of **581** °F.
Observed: **112** °F
